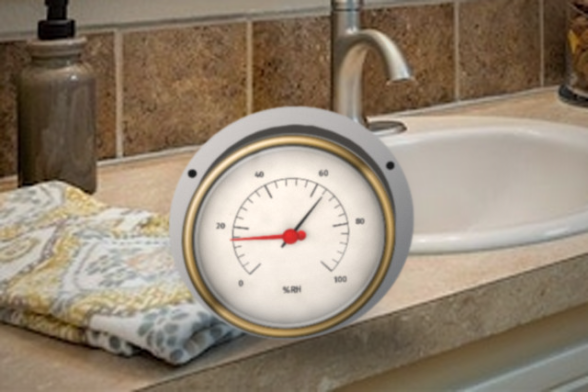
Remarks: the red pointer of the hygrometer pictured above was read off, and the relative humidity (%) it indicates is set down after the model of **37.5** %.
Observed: **16** %
